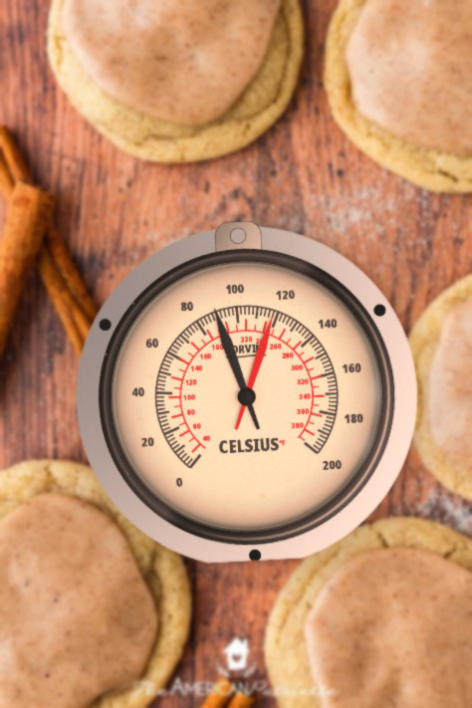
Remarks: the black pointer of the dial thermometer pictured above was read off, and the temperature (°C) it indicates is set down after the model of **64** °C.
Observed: **90** °C
